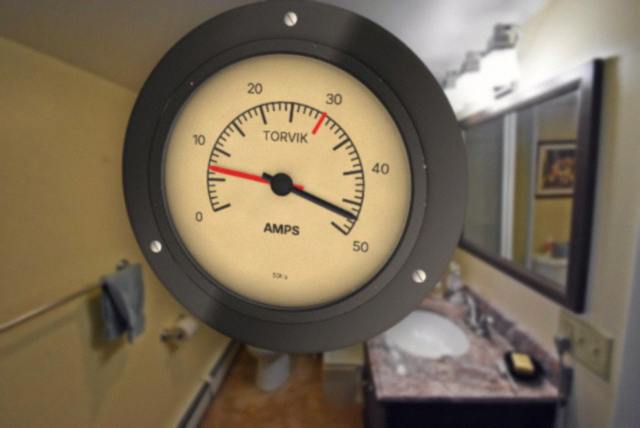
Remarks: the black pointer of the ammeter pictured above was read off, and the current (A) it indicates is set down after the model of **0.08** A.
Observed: **47** A
